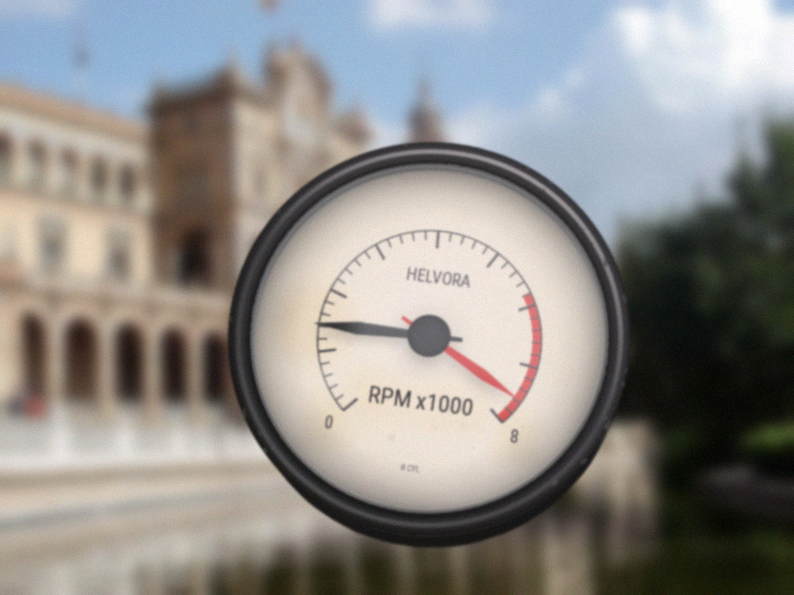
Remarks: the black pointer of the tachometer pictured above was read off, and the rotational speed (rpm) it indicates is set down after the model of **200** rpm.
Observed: **1400** rpm
